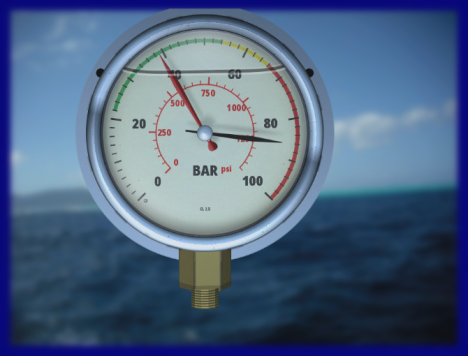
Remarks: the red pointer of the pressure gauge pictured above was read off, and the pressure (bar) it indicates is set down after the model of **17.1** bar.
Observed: **39** bar
